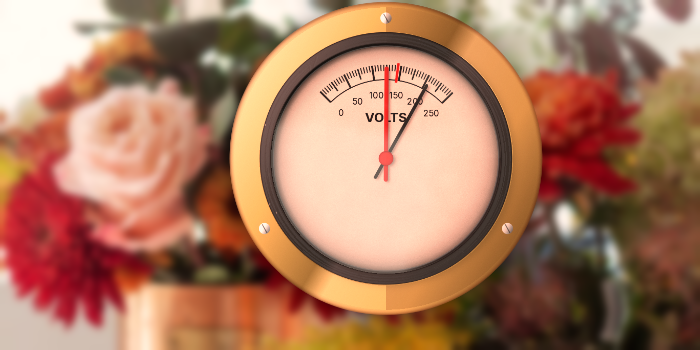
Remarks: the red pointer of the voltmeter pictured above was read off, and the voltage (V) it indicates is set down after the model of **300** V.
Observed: **125** V
